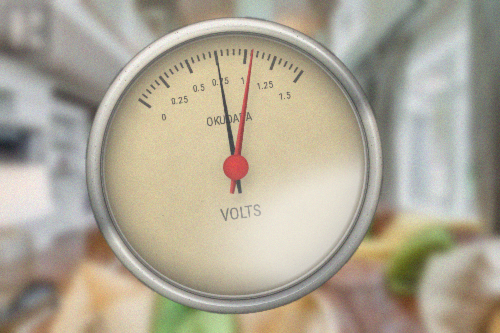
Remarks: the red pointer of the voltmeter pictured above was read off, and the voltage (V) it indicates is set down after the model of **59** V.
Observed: **1.05** V
